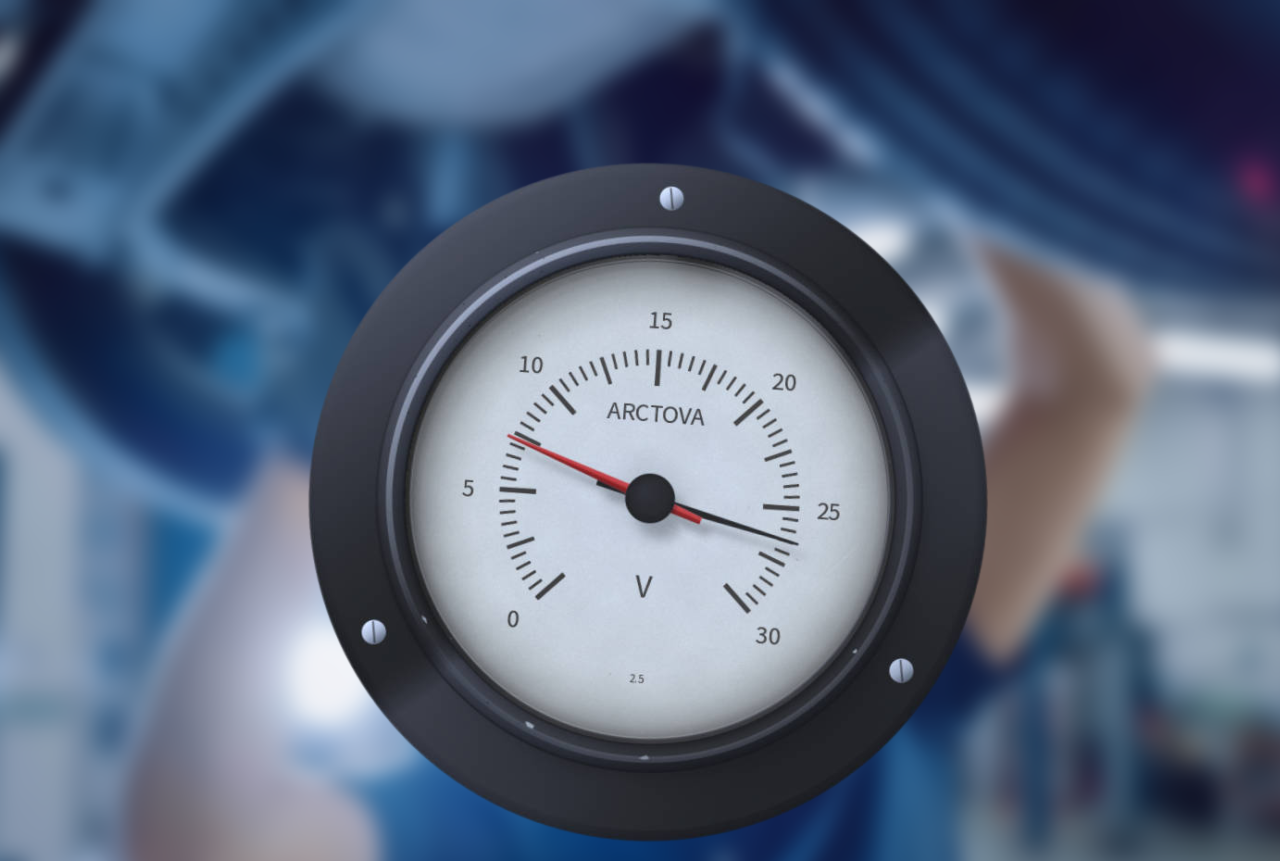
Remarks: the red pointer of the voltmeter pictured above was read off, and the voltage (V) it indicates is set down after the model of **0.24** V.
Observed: **7.25** V
